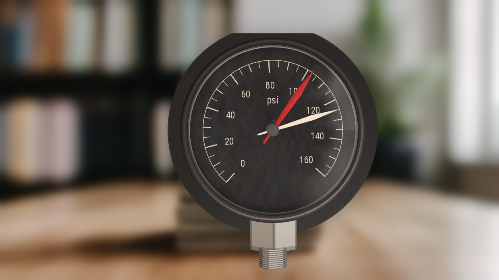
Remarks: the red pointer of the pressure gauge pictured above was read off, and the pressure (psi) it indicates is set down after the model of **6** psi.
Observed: **102.5** psi
